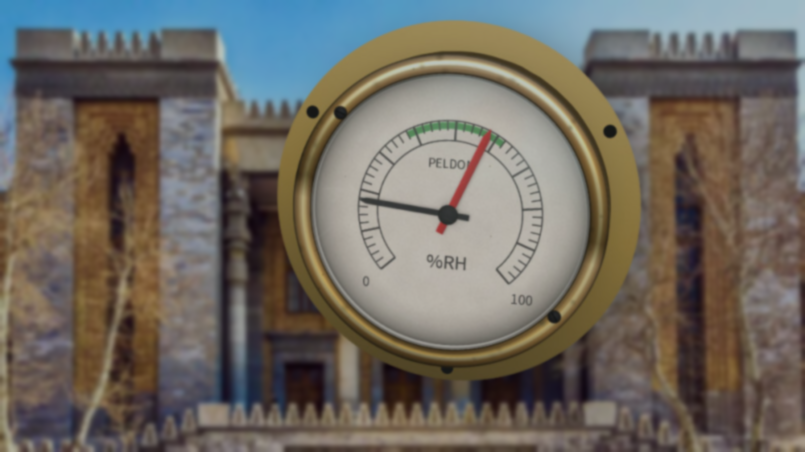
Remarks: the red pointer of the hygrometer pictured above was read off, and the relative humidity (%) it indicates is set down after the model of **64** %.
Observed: **58** %
